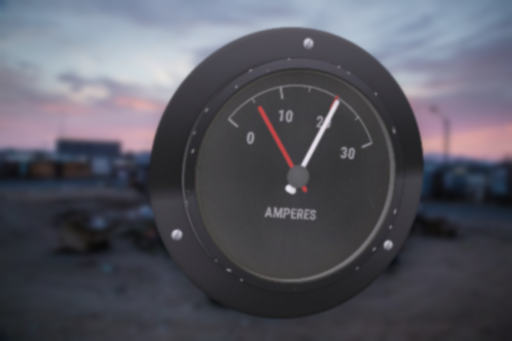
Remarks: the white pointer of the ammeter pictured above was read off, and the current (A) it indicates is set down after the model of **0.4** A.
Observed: **20** A
